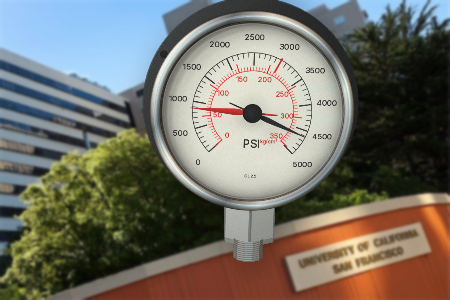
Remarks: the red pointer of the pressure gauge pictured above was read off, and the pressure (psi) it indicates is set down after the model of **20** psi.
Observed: **900** psi
